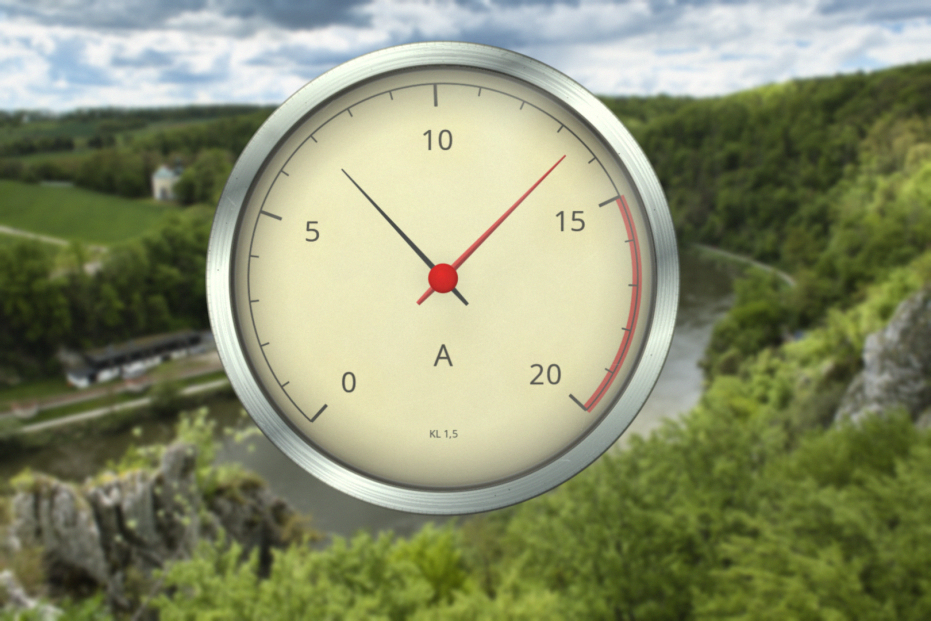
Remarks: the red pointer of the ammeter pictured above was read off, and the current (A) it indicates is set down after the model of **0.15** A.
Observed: **13.5** A
